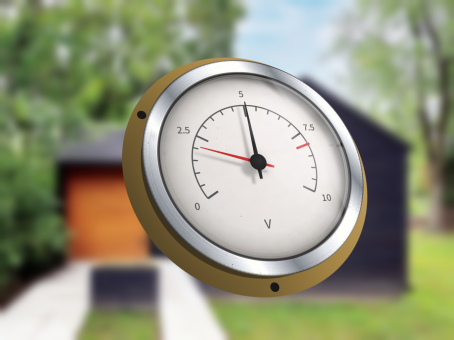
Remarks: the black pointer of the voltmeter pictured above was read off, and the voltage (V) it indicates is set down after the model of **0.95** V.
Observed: **5** V
